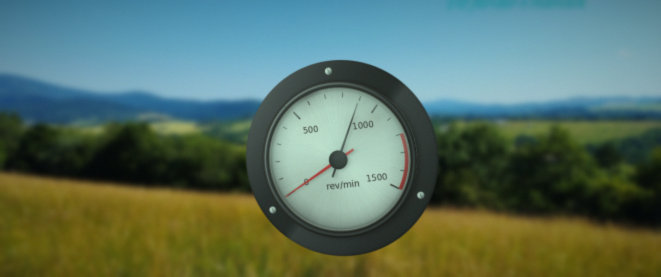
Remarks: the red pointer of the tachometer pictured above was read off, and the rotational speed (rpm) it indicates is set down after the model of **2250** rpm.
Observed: **0** rpm
